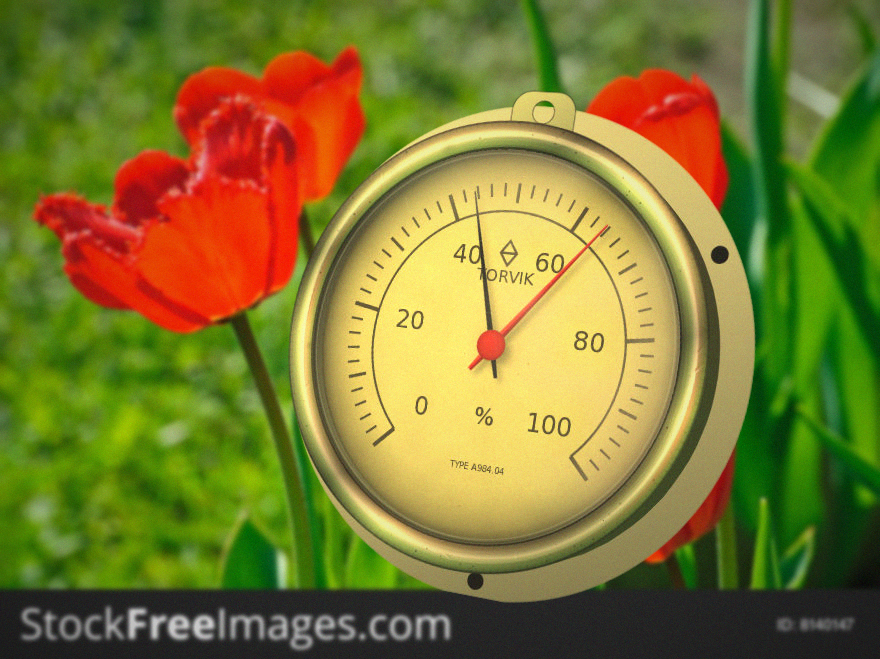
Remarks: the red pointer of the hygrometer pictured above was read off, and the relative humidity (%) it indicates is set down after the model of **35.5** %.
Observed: **64** %
